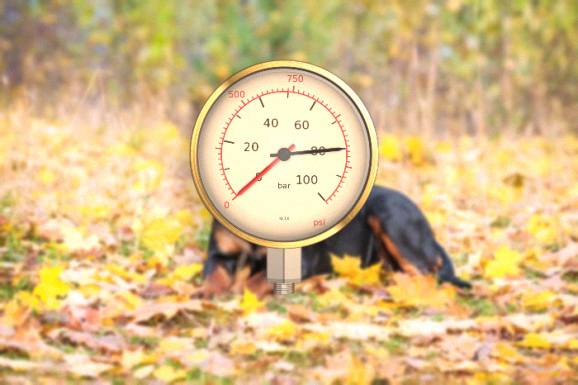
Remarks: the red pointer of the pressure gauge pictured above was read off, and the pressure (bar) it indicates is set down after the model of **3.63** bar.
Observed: **0** bar
